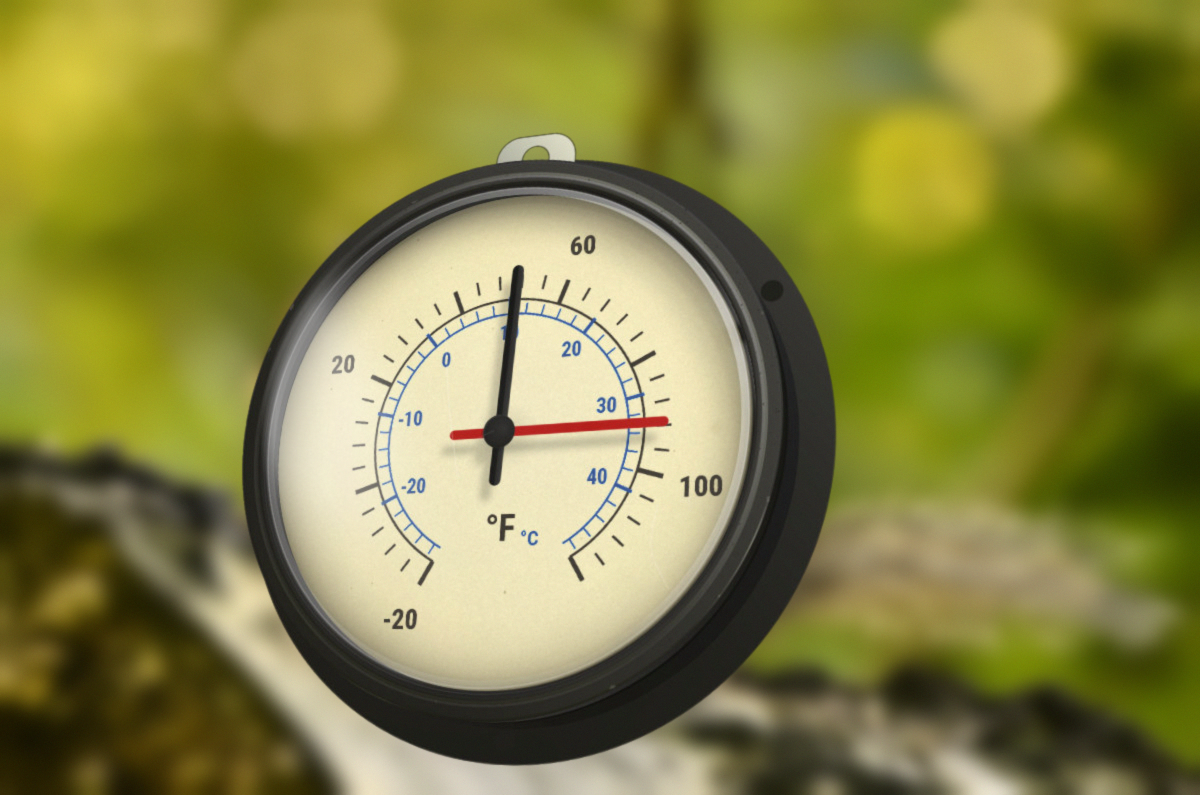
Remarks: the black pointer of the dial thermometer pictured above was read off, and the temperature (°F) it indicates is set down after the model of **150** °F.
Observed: **52** °F
